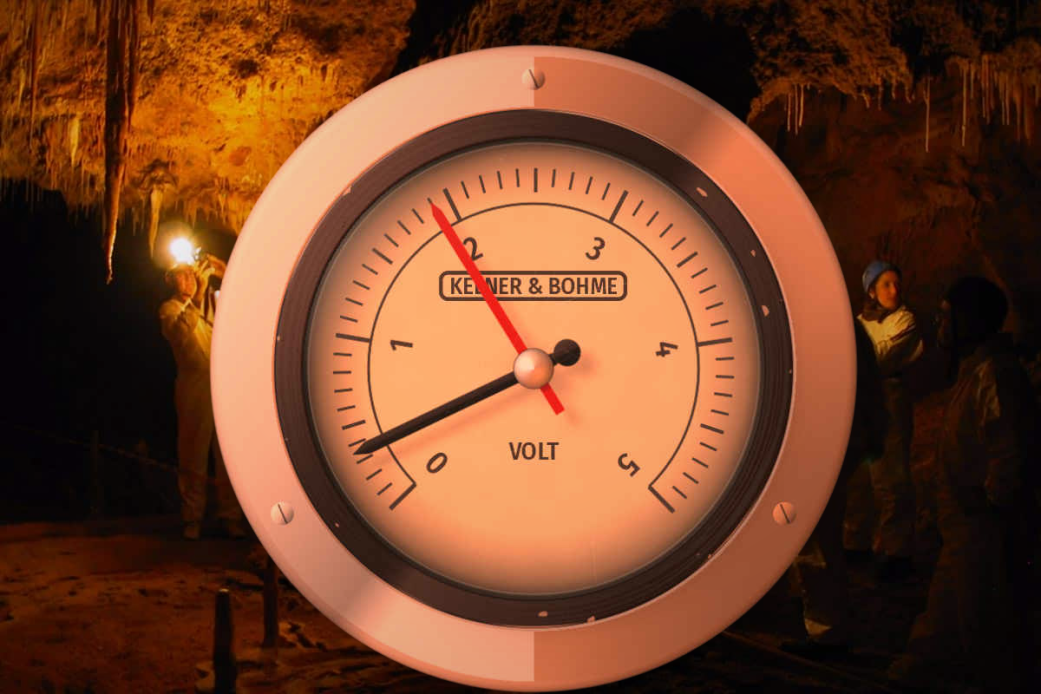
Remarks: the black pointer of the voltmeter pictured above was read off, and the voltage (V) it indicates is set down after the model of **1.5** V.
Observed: **0.35** V
